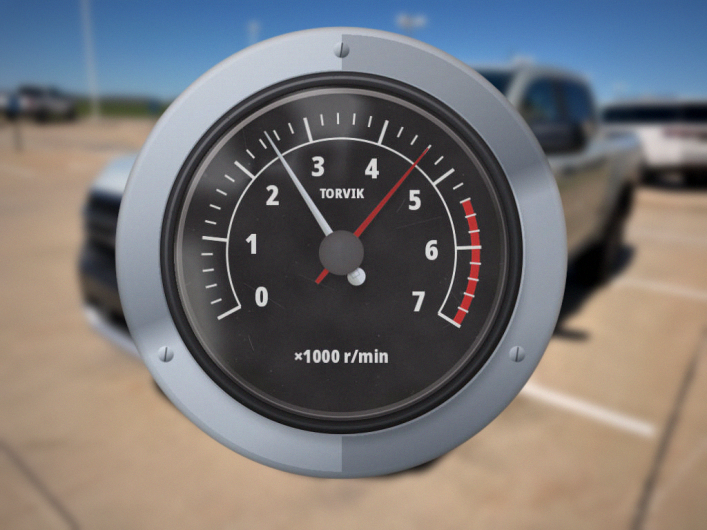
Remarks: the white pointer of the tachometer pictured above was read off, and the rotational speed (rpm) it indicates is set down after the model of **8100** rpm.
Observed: **2500** rpm
